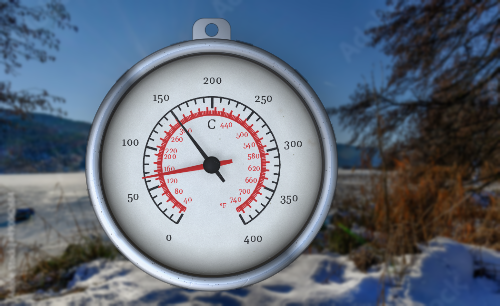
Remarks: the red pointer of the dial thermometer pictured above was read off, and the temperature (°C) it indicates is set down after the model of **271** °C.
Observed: **65** °C
